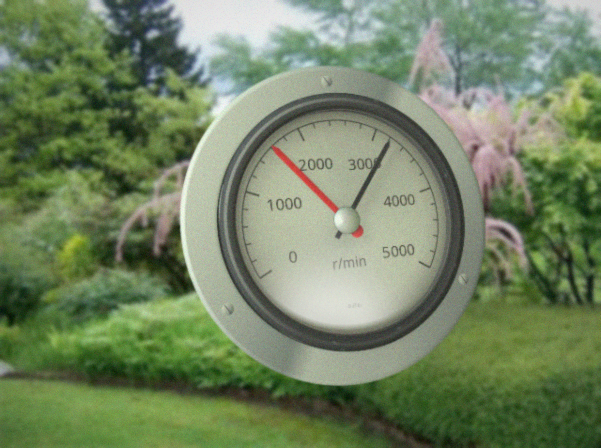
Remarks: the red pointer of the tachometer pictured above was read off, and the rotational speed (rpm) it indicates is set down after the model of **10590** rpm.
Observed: **1600** rpm
